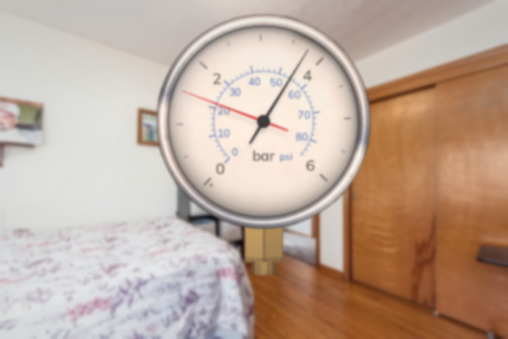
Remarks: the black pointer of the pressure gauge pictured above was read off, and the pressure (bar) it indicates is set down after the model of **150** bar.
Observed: **3.75** bar
